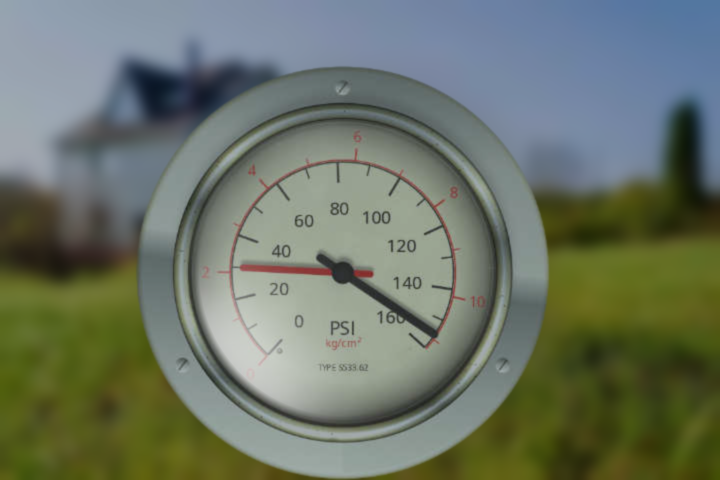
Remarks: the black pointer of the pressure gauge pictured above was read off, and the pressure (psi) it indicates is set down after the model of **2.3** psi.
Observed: **155** psi
